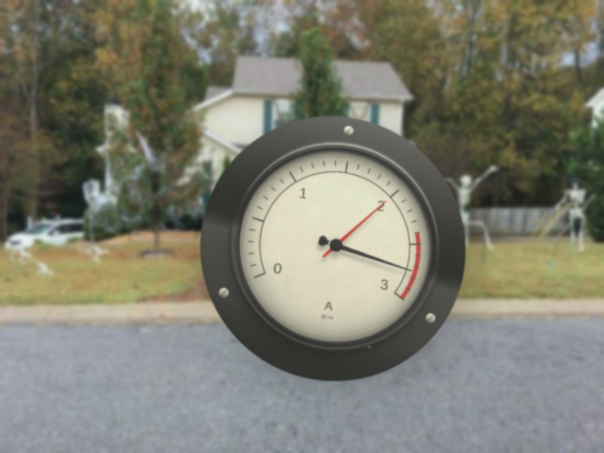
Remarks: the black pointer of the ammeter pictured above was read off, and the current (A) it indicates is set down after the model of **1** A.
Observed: **2.75** A
